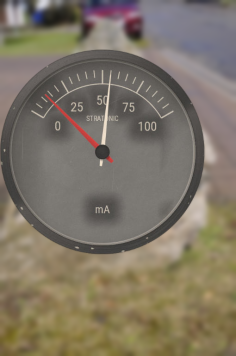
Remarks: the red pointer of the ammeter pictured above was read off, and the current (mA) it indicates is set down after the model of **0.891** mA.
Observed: **12.5** mA
